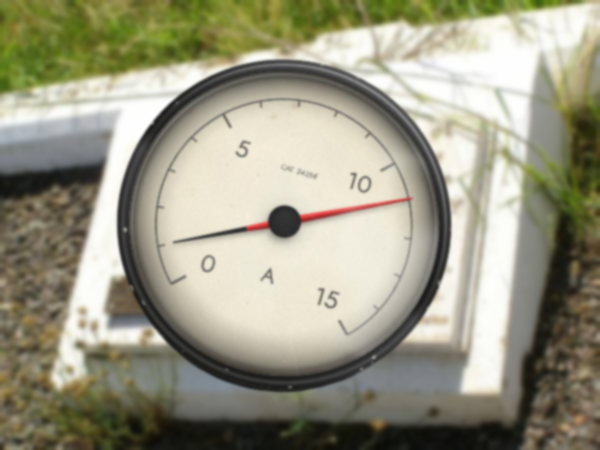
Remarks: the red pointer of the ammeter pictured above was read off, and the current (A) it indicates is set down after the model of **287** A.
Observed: **11** A
